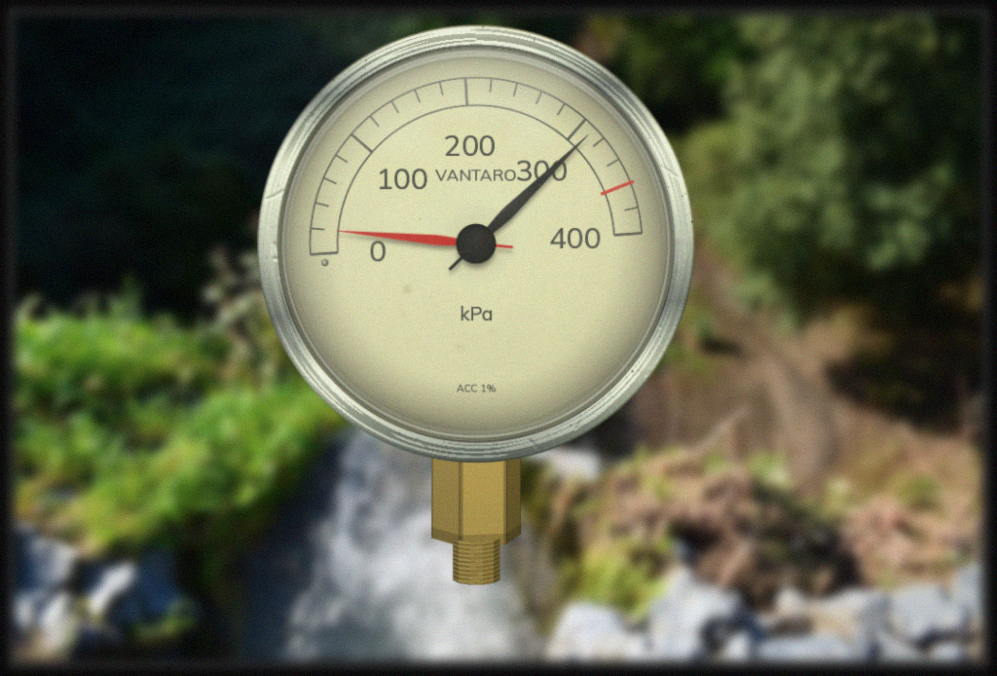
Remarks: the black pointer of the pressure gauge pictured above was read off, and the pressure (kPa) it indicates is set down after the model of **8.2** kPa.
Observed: **310** kPa
